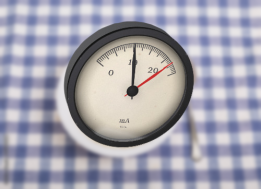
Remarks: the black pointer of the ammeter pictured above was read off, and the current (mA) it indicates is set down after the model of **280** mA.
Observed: **10** mA
